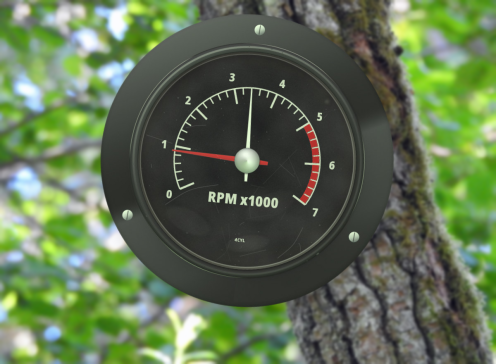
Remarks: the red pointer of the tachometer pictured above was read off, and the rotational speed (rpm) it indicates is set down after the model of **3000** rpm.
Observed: **900** rpm
